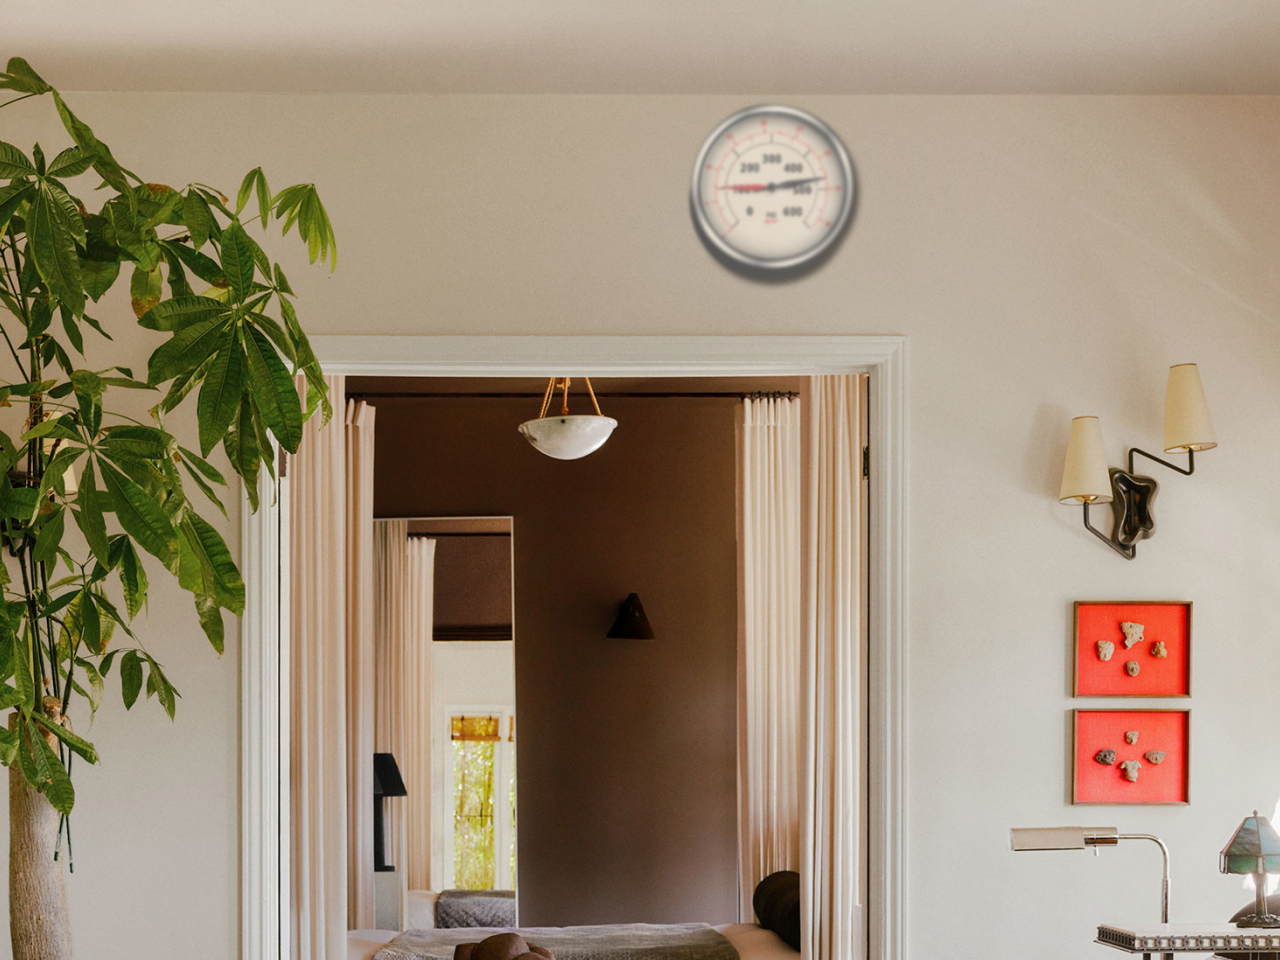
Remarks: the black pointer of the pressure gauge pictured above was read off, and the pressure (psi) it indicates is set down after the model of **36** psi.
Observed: **475** psi
